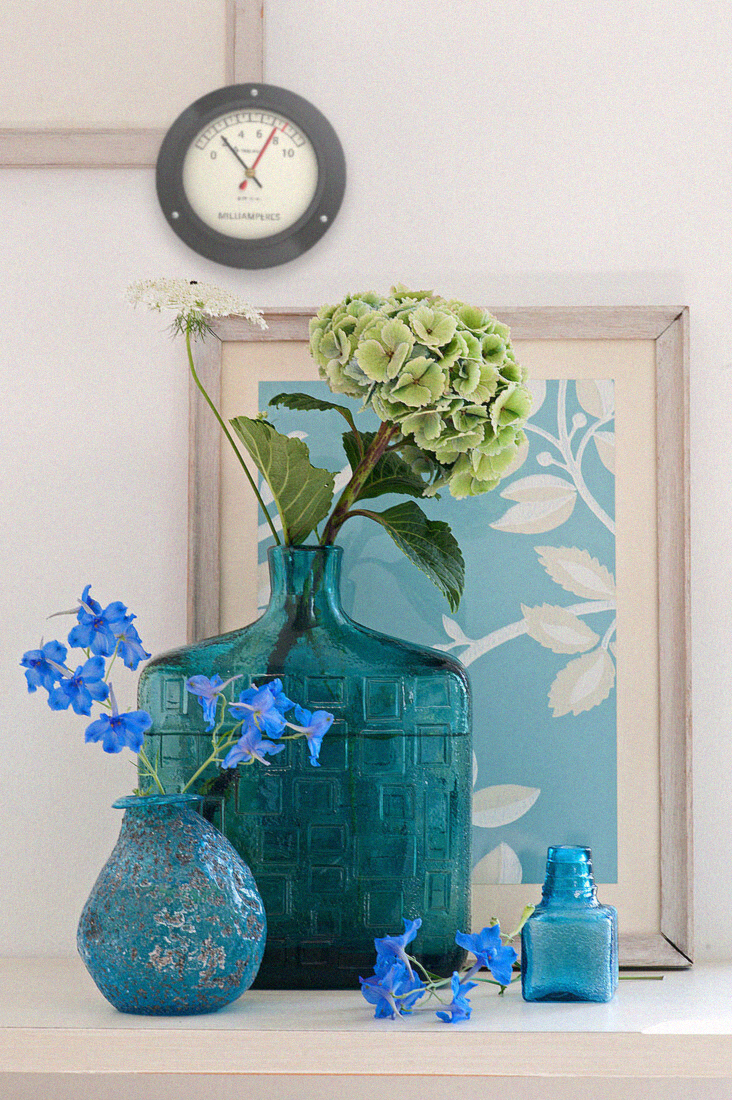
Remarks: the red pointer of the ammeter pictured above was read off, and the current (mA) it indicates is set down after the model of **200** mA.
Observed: **7.5** mA
